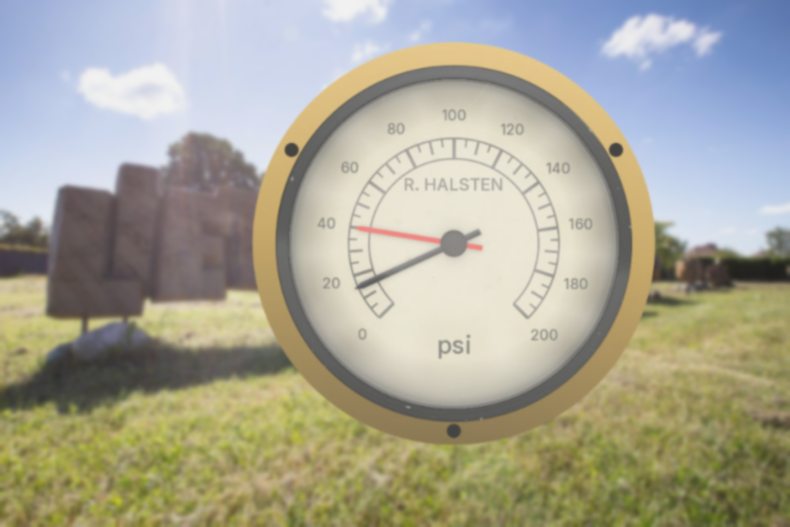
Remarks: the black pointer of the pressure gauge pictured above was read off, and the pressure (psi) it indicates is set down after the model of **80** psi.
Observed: **15** psi
